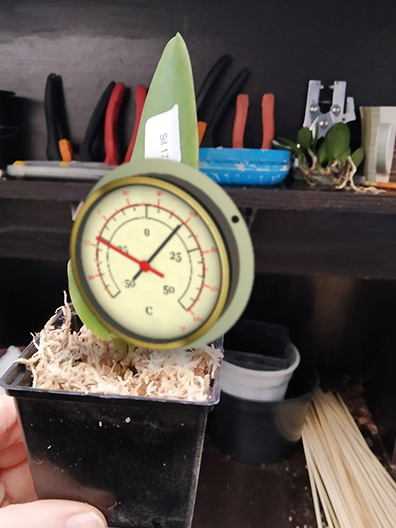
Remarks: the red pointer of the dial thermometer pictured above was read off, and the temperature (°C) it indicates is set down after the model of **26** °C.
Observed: **-25** °C
